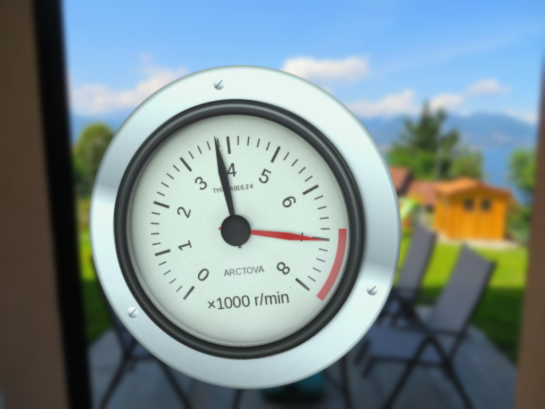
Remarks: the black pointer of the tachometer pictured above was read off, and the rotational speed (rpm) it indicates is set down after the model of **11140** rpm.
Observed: **3800** rpm
